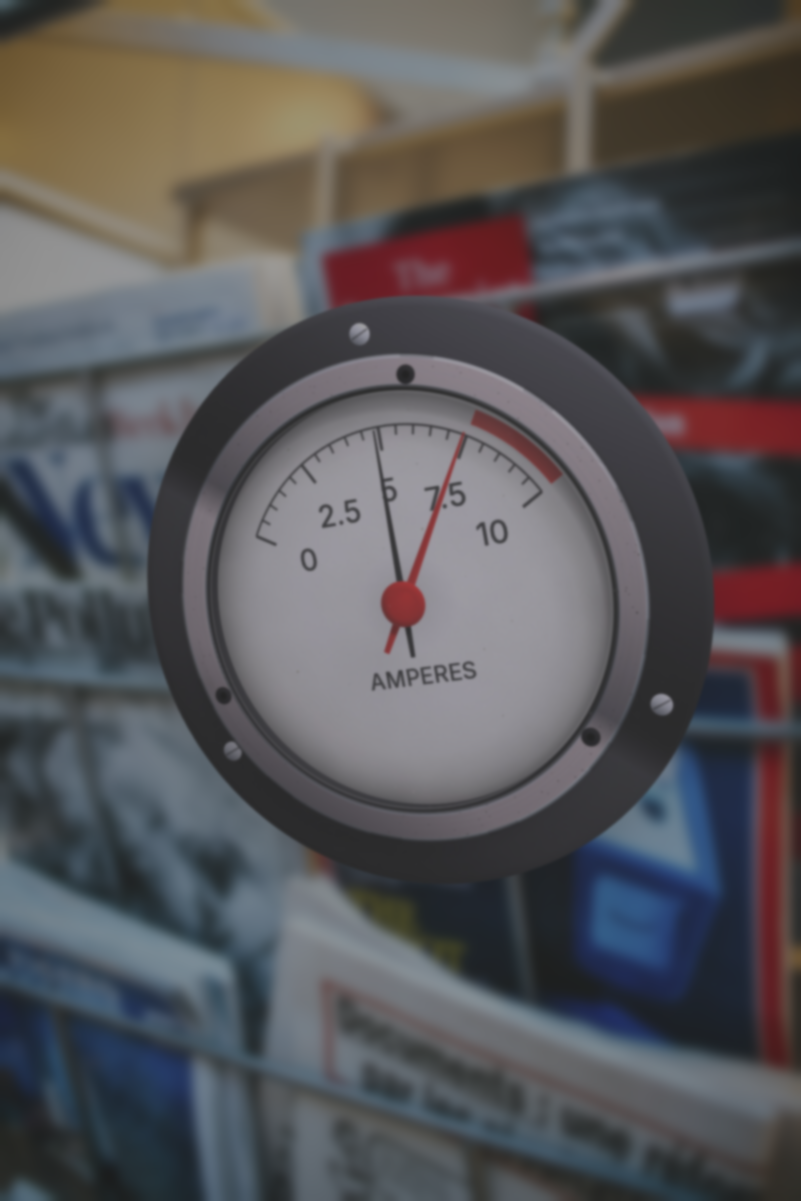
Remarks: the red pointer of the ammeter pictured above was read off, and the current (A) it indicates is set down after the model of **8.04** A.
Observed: **7.5** A
